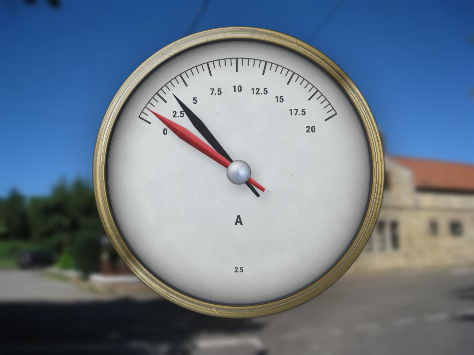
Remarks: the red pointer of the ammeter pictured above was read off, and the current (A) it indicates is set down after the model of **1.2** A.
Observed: **1** A
